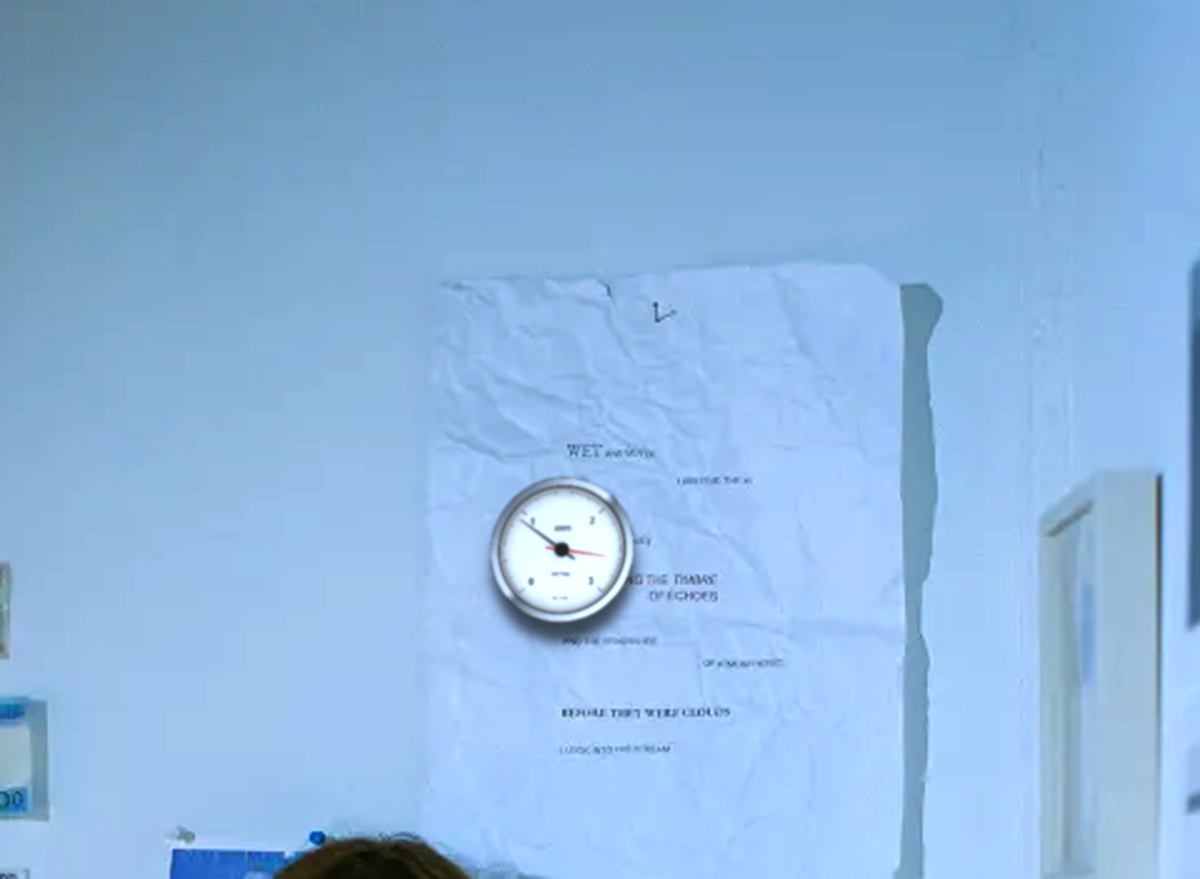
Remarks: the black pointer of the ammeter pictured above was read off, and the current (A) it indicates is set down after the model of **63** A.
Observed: **0.9** A
